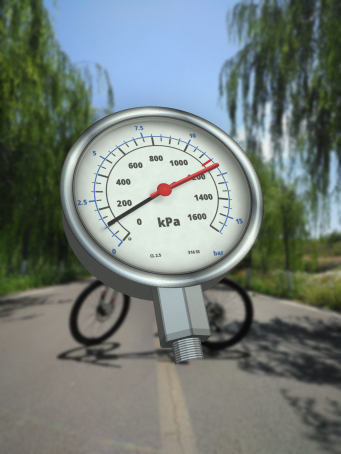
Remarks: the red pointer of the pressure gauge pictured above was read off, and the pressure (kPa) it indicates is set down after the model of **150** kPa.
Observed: **1200** kPa
